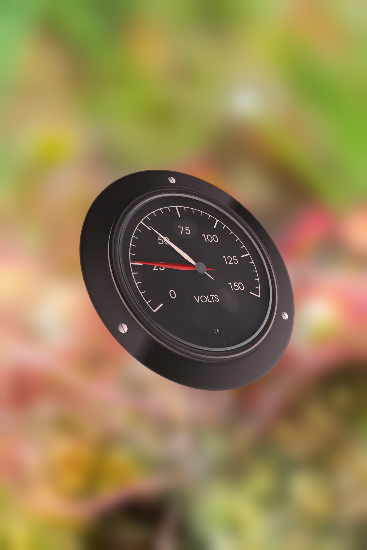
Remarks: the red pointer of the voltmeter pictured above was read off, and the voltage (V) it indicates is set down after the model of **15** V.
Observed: **25** V
